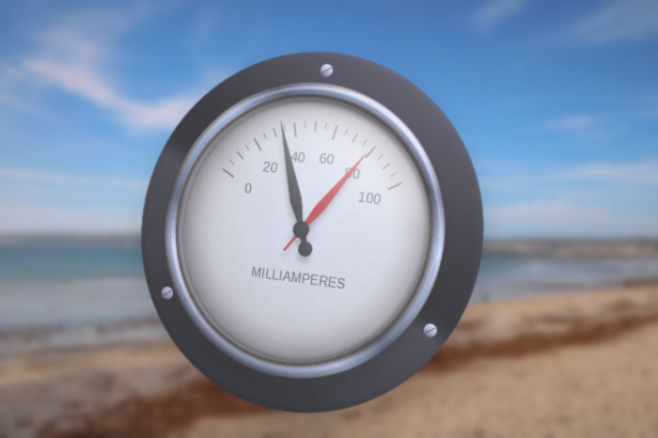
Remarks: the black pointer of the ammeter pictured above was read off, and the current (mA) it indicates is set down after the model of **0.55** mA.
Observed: **35** mA
